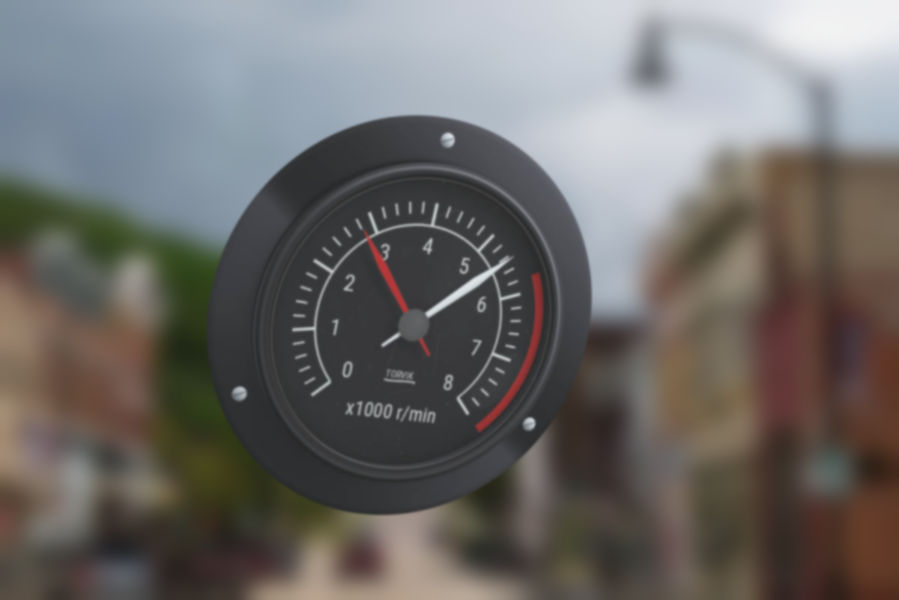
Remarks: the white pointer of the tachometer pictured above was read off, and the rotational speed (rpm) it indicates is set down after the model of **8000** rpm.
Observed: **5400** rpm
